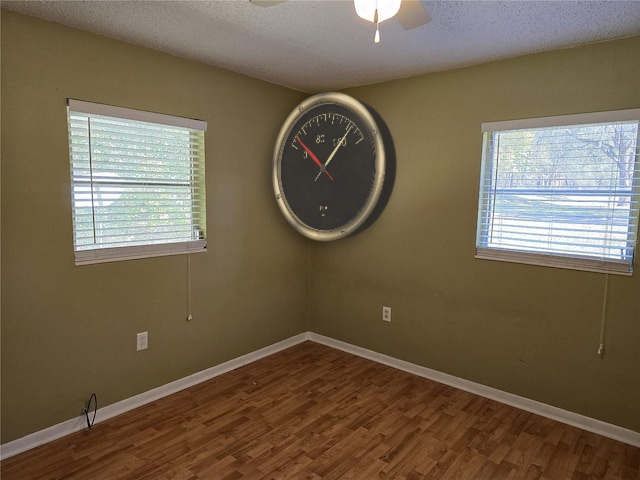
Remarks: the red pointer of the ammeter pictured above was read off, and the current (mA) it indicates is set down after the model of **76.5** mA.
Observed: **20** mA
